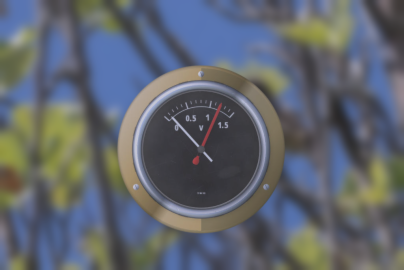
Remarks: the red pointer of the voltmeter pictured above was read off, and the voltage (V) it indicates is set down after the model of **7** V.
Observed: **1.2** V
